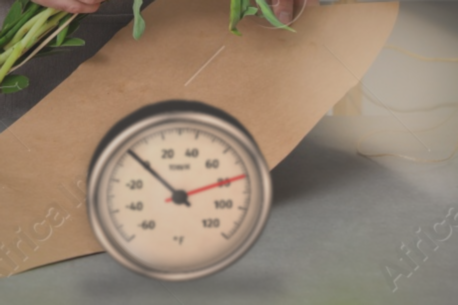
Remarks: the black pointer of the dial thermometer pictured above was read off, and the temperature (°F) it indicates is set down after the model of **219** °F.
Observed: **0** °F
